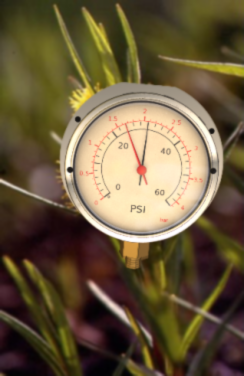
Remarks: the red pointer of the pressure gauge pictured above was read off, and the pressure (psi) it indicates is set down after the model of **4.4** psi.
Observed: **24** psi
